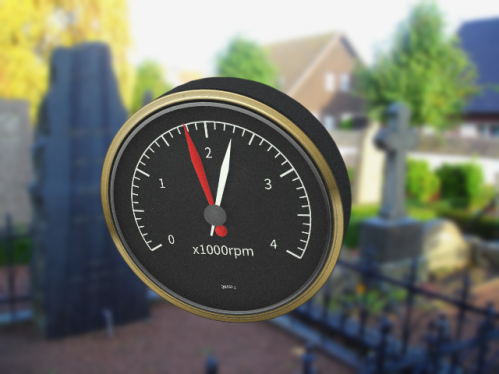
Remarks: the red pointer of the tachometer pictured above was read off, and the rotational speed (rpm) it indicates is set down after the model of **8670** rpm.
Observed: **1800** rpm
